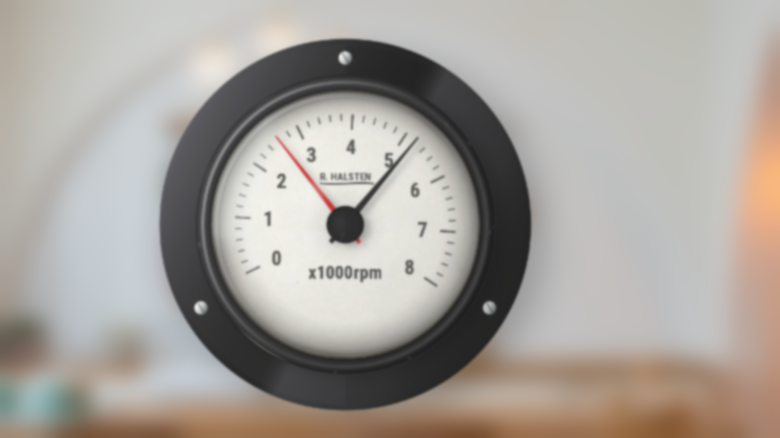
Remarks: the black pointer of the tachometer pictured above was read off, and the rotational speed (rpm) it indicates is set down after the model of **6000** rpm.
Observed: **5200** rpm
